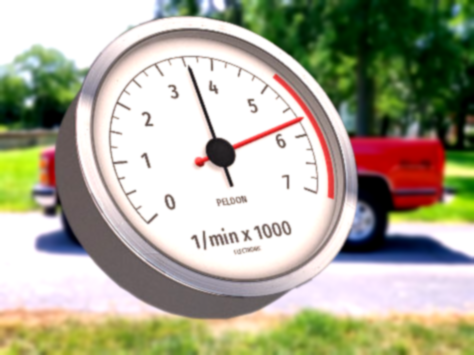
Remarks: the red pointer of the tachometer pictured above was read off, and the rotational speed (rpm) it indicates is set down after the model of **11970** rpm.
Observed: **5750** rpm
